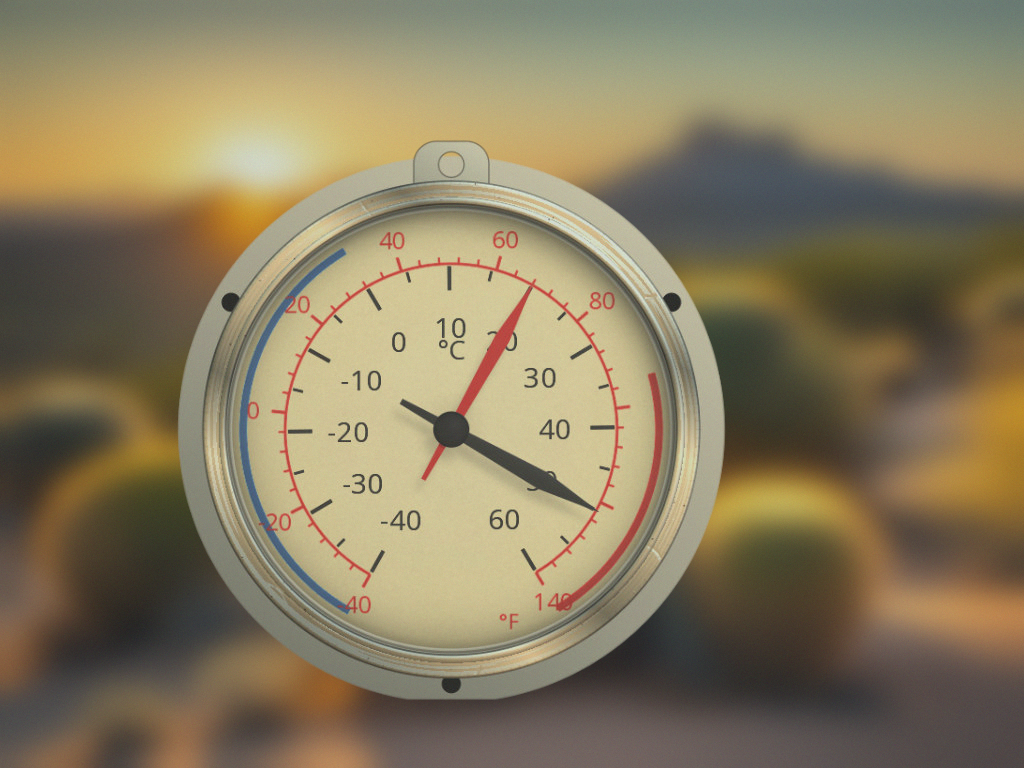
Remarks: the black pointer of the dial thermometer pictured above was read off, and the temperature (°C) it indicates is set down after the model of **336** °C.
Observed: **50** °C
